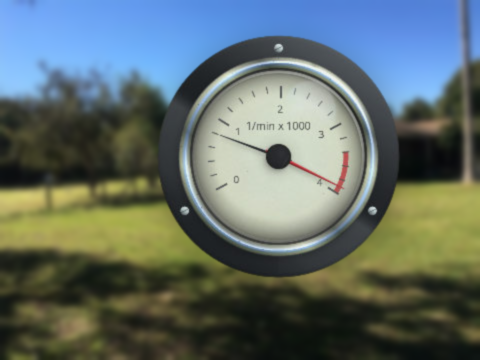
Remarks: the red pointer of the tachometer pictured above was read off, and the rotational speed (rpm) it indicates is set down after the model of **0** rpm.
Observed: **3900** rpm
